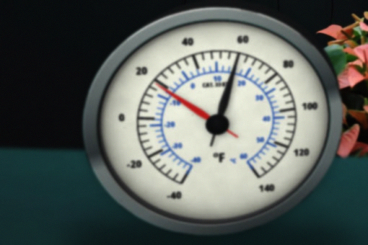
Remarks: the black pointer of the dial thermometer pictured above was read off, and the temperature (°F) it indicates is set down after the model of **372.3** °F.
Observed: **60** °F
